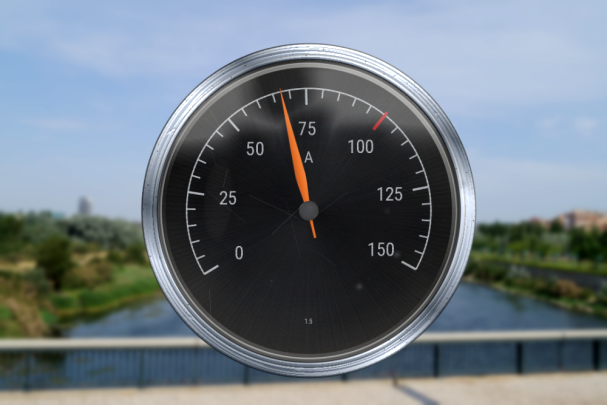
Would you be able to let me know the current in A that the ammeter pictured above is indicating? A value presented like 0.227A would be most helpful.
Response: 67.5A
